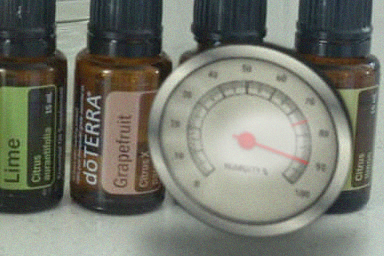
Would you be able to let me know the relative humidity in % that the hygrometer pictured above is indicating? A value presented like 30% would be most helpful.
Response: 90%
